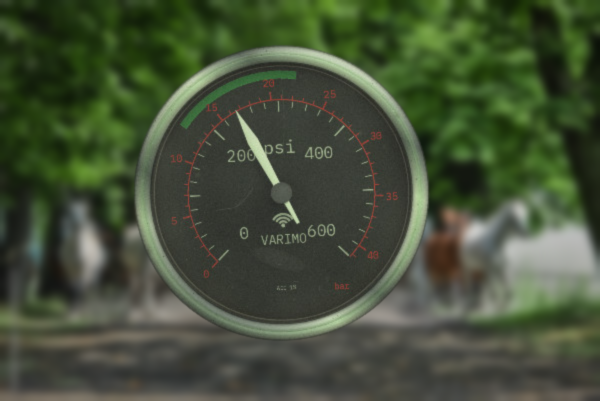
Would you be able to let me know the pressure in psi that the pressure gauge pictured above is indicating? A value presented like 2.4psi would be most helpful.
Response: 240psi
